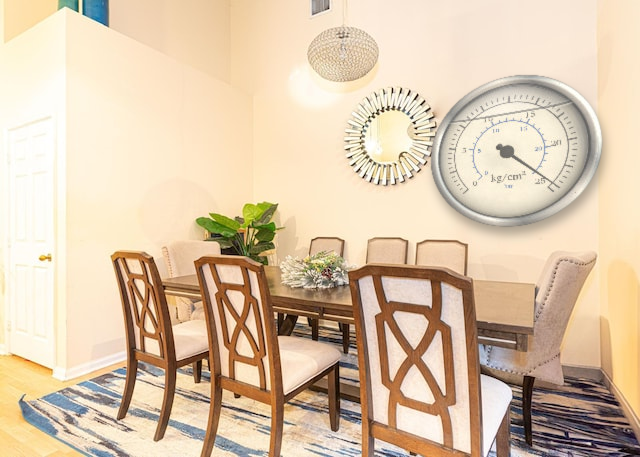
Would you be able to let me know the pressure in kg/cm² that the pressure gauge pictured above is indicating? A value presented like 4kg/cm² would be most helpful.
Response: 24.5kg/cm²
